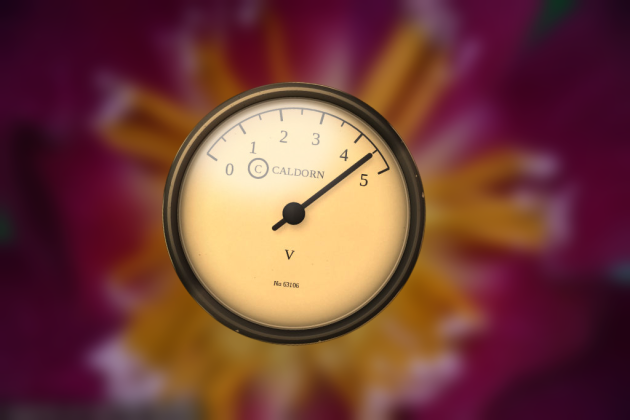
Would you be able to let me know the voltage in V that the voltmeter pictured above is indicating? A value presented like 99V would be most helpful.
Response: 4.5V
